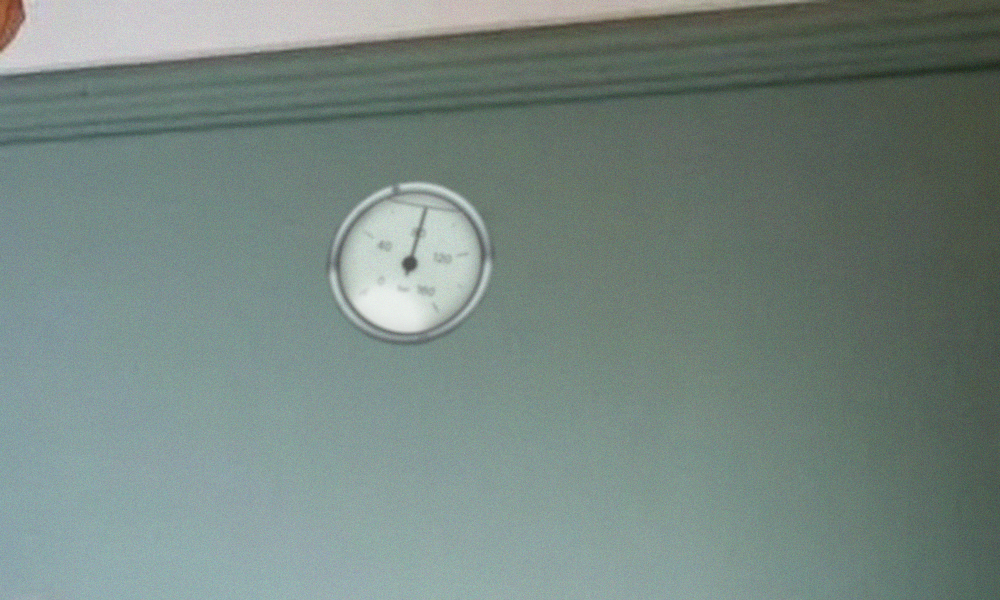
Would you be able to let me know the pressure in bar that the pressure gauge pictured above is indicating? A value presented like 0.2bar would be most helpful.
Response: 80bar
